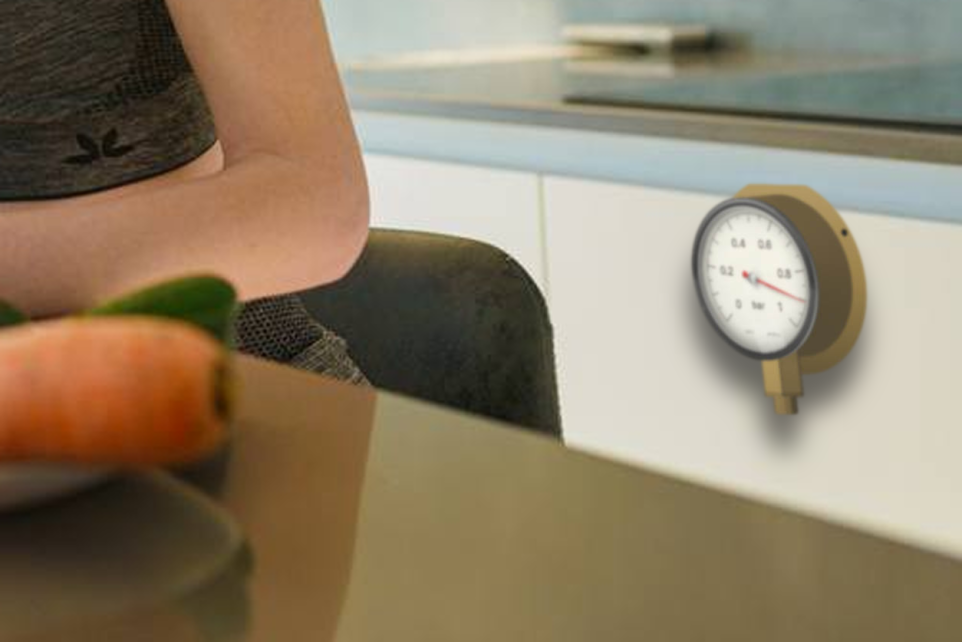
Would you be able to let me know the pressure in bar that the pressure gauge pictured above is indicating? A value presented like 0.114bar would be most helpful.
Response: 0.9bar
